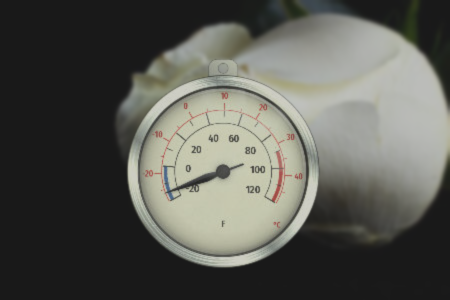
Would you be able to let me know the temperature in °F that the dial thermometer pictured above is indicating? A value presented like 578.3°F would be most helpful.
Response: -15°F
